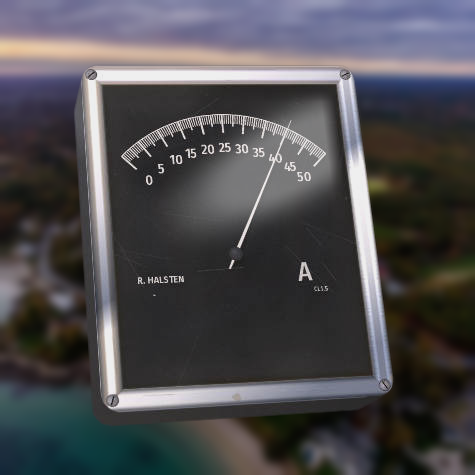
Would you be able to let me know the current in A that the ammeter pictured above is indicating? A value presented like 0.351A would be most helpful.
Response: 40A
